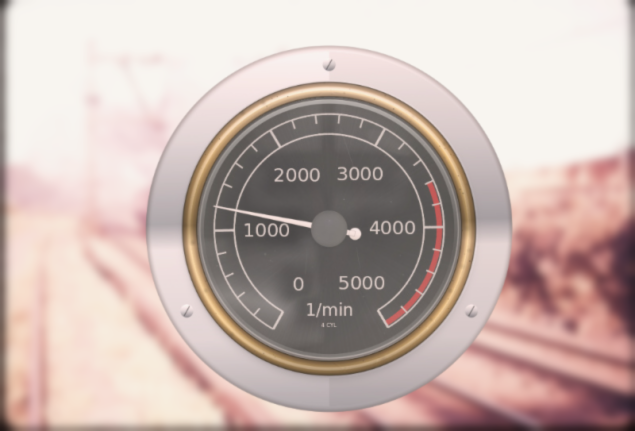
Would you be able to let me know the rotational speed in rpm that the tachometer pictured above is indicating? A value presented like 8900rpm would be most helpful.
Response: 1200rpm
